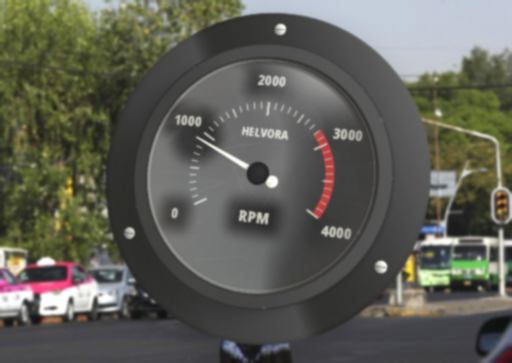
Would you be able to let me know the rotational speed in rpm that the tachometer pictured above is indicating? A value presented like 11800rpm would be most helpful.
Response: 900rpm
